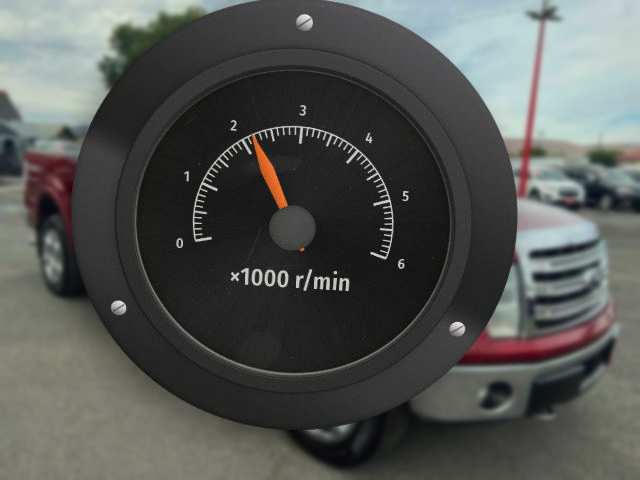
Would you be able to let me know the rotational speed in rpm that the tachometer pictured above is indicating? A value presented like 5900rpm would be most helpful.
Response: 2200rpm
